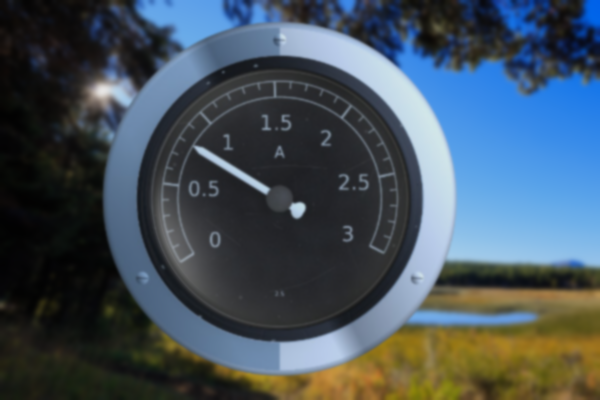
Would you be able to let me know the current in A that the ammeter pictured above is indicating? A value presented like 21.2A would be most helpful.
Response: 0.8A
